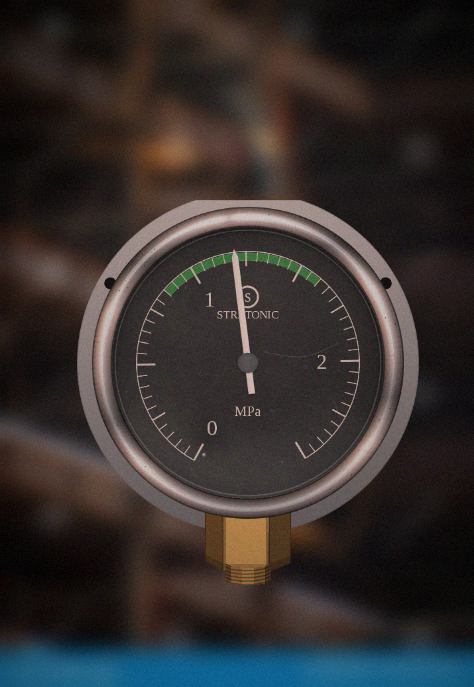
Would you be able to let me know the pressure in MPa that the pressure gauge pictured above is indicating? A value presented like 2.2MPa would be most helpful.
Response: 1.2MPa
